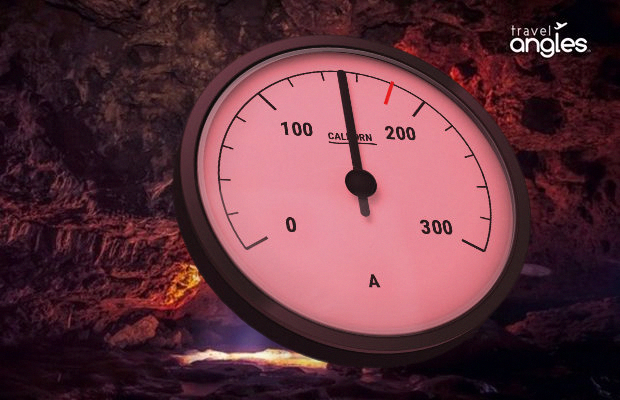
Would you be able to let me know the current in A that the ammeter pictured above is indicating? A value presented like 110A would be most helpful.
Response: 150A
